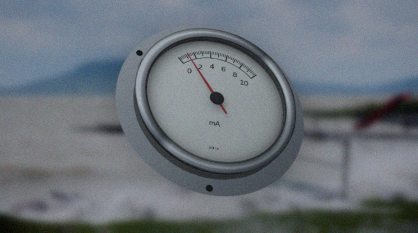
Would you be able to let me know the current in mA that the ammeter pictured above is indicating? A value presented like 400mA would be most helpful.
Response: 1mA
